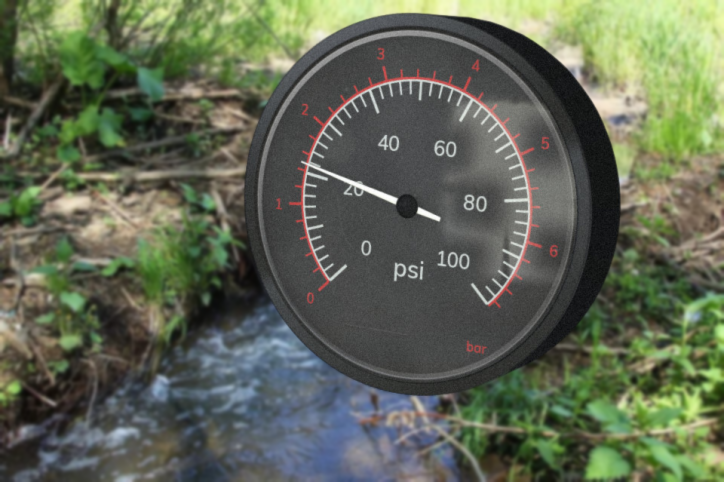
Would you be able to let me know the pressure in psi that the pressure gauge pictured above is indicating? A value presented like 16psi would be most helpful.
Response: 22psi
